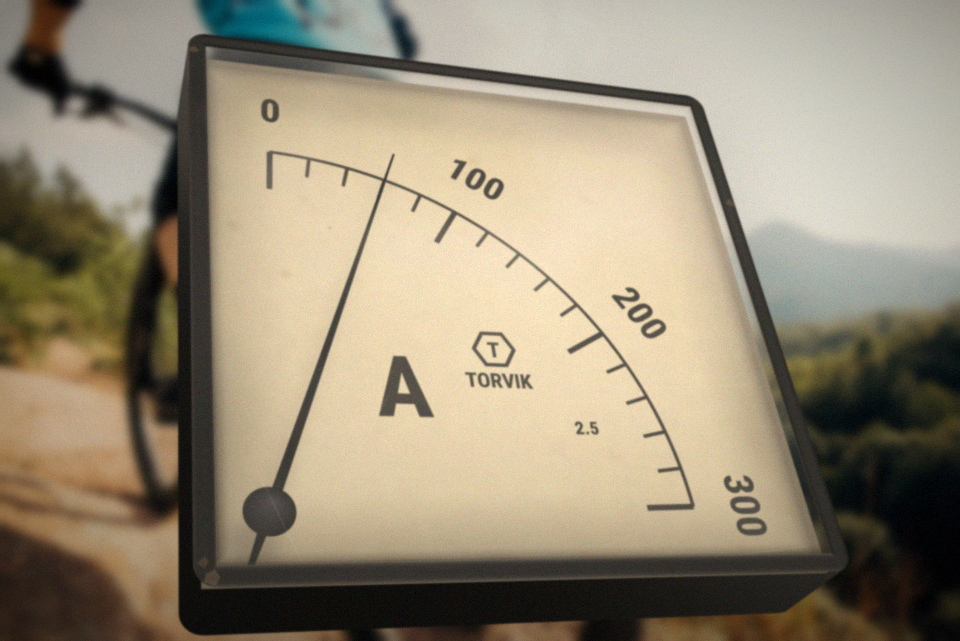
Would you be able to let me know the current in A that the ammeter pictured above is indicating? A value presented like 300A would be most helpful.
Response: 60A
